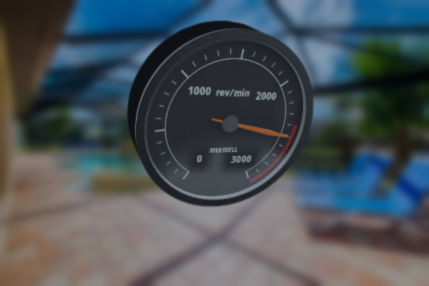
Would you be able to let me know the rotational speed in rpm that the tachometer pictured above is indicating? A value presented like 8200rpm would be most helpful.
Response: 2500rpm
